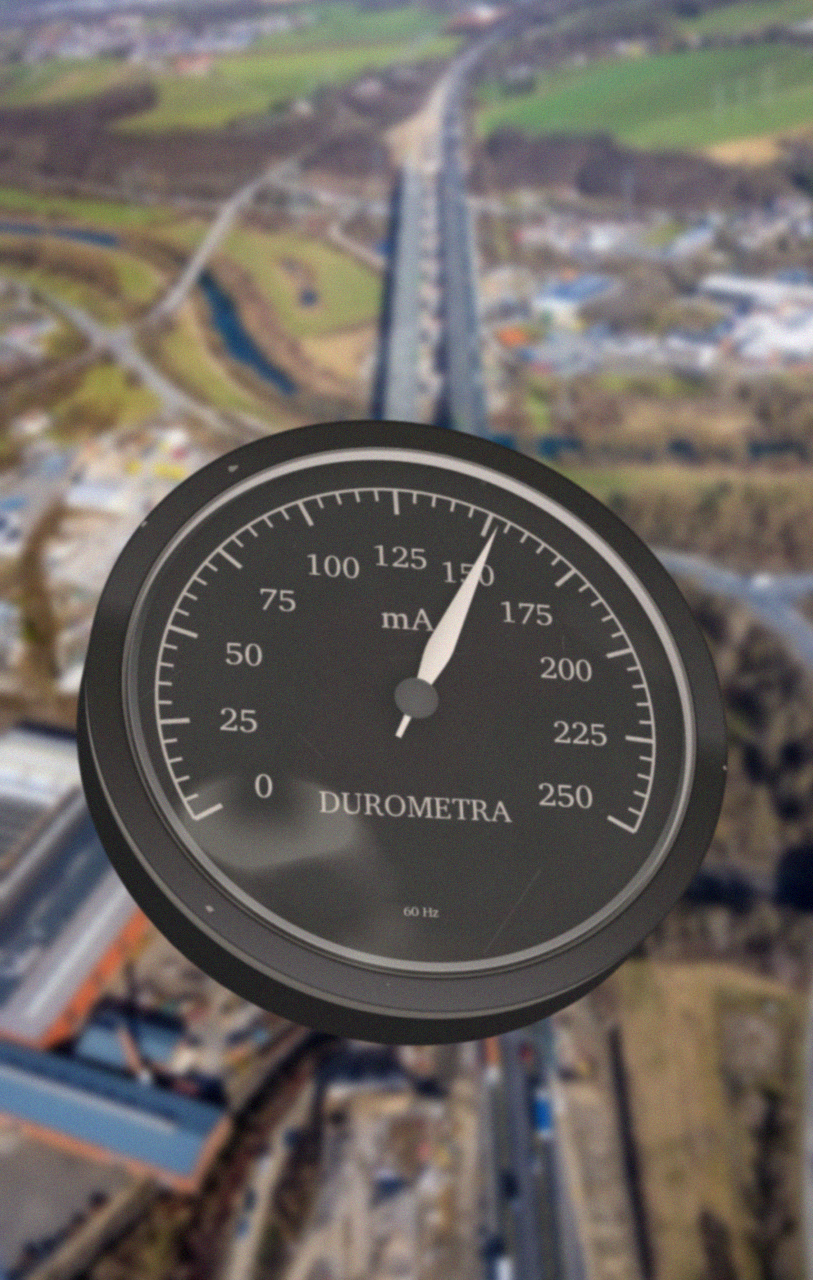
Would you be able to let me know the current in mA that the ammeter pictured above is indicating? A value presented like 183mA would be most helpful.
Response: 152.5mA
